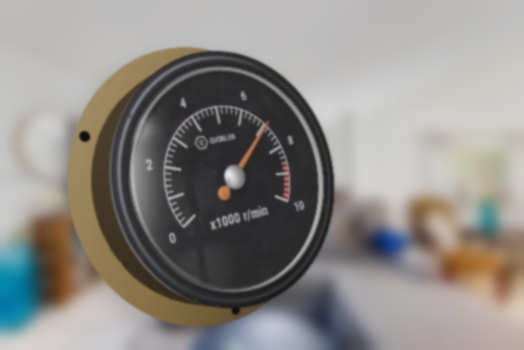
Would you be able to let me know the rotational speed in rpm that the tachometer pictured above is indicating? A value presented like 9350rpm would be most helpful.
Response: 7000rpm
